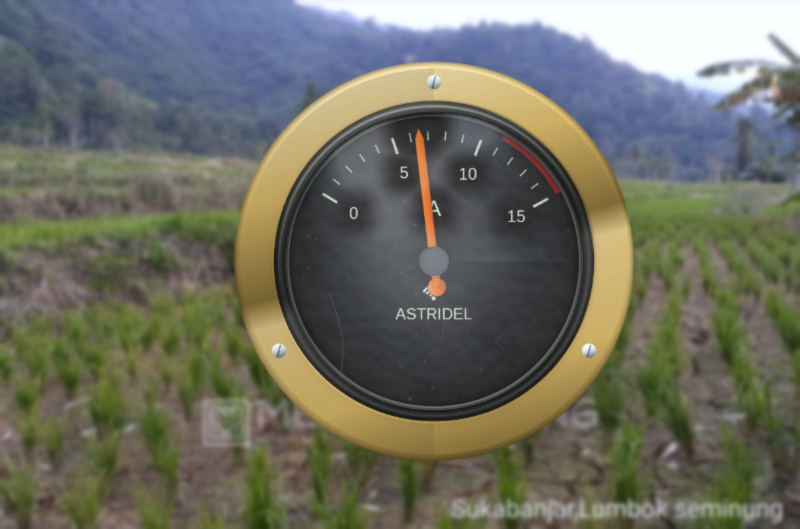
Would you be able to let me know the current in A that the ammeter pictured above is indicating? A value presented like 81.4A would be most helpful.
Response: 6.5A
